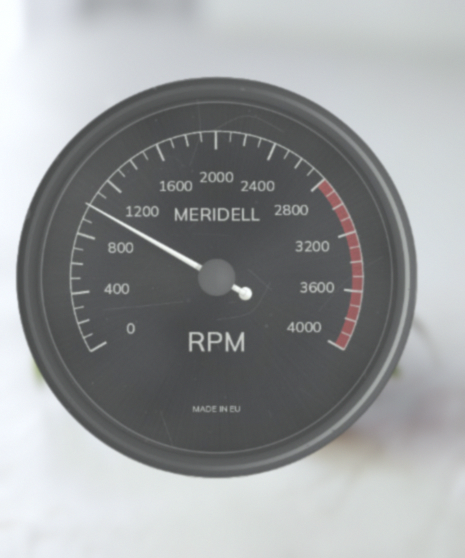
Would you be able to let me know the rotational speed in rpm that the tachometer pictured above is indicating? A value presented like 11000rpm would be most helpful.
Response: 1000rpm
